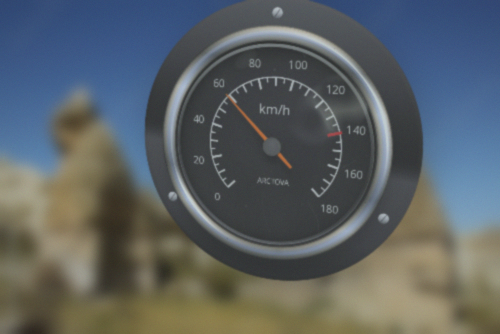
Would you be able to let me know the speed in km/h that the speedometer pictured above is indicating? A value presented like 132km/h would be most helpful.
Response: 60km/h
